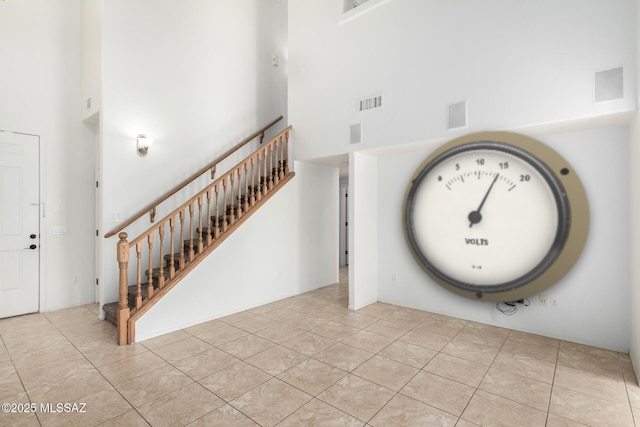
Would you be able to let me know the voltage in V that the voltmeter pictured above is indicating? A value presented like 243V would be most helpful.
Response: 15V
